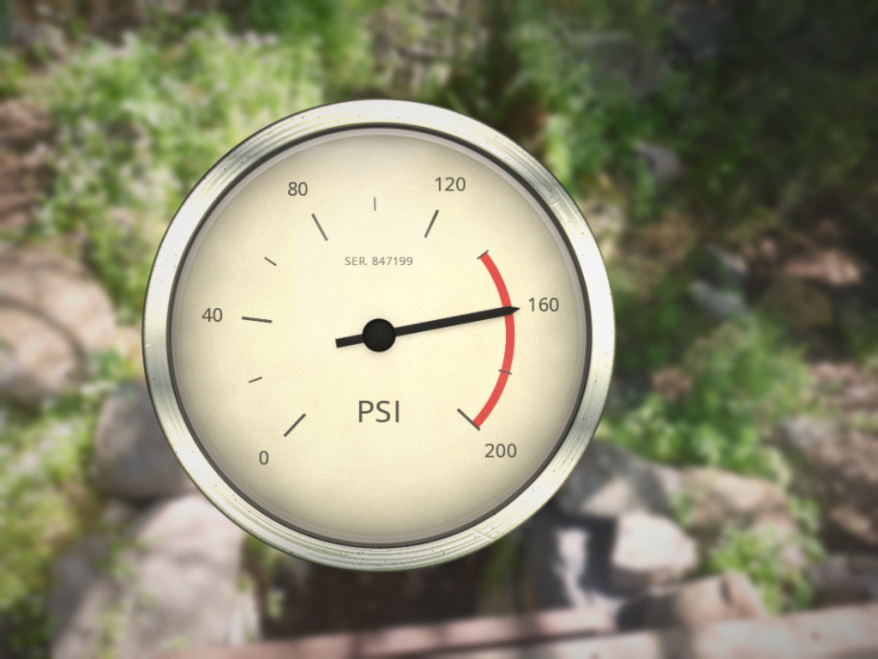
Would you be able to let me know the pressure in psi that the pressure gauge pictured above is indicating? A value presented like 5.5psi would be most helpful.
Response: 160psi
